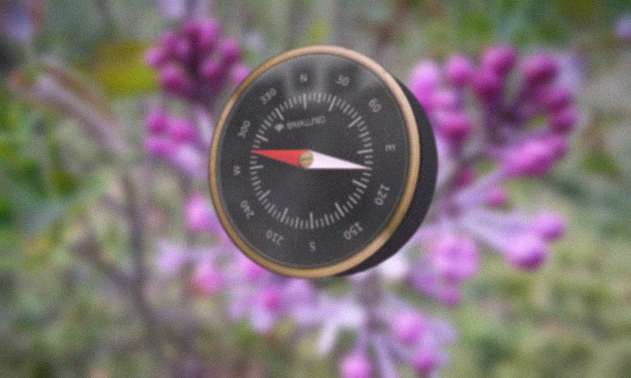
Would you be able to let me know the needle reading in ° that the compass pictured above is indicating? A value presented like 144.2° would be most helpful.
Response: 285°
